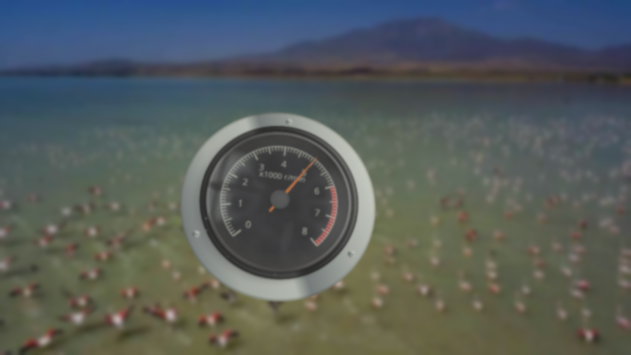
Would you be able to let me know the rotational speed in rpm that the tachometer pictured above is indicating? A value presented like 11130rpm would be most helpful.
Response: 5000rpm
